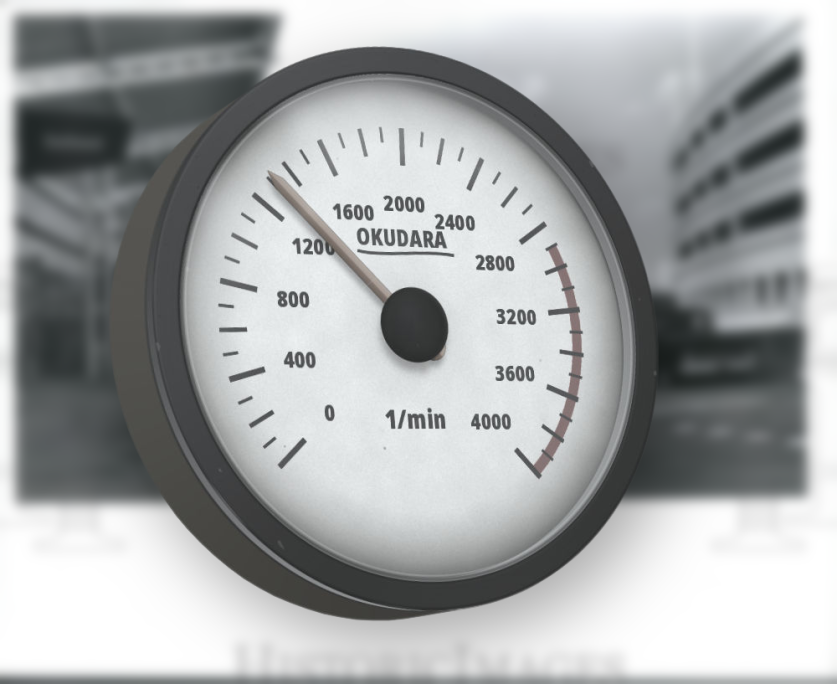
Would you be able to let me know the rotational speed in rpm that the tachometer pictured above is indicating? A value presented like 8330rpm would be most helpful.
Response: 1300rpm
